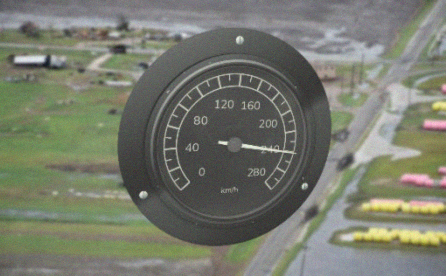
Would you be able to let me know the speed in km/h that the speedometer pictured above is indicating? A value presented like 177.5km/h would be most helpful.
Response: 240km/h
